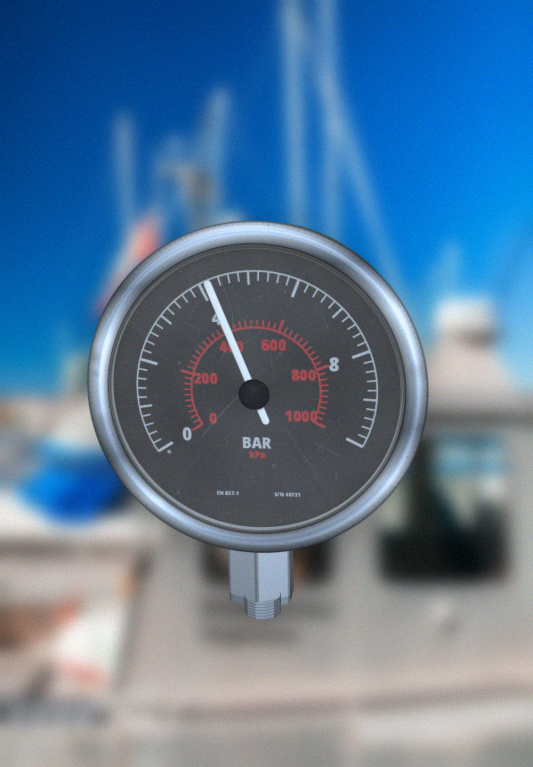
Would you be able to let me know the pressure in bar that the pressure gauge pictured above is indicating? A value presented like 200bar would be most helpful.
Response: 4.2bar
